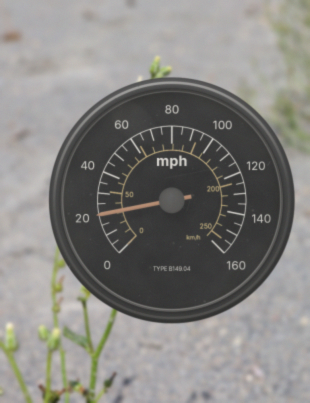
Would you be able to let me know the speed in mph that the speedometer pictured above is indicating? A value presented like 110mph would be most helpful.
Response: 20mph
